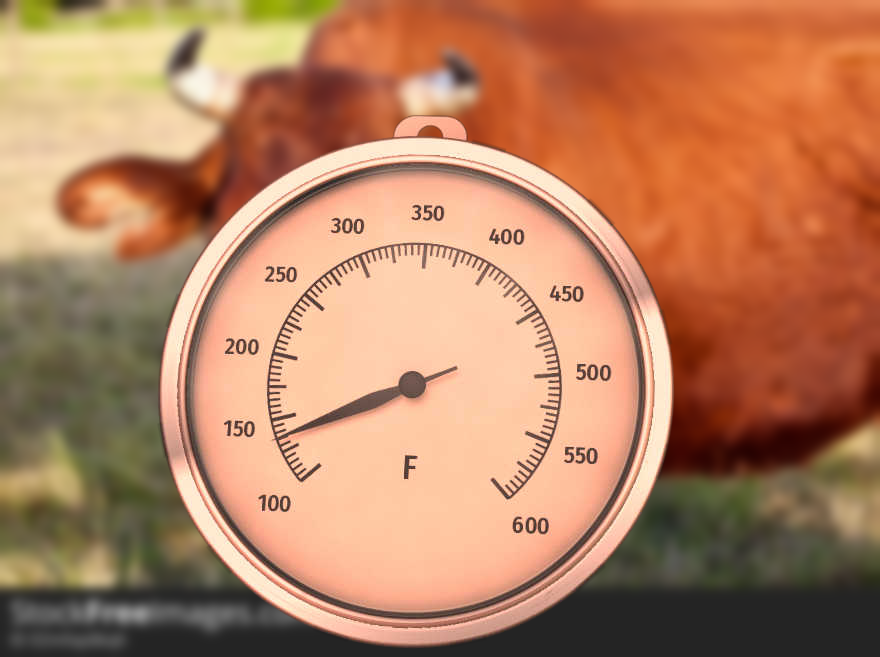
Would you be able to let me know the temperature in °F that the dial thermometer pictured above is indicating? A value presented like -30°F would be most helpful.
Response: 135°F
